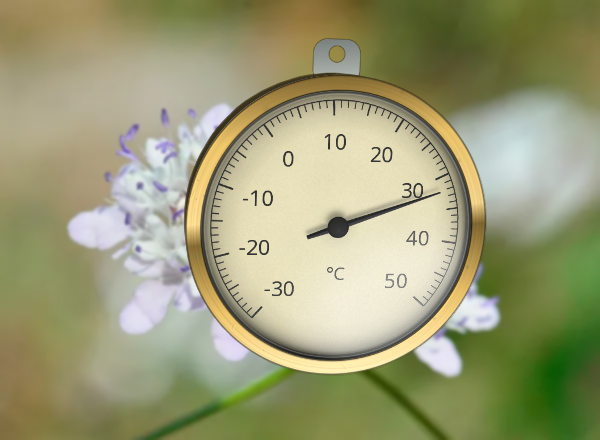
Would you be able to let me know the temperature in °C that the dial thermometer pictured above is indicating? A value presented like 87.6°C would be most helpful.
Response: 32°C
